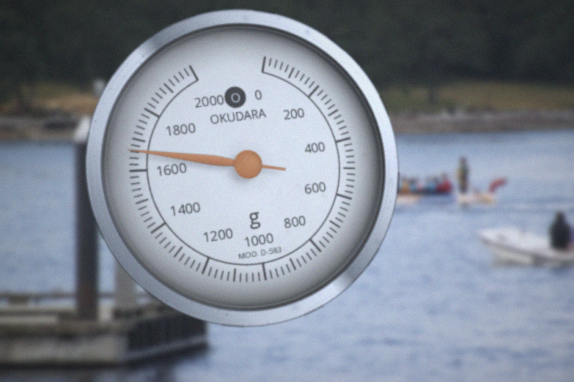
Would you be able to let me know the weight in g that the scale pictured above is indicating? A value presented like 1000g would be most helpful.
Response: 1660g
